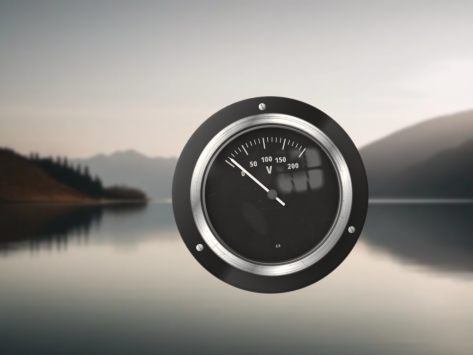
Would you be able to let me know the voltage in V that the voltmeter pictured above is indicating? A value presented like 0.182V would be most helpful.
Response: 10V
